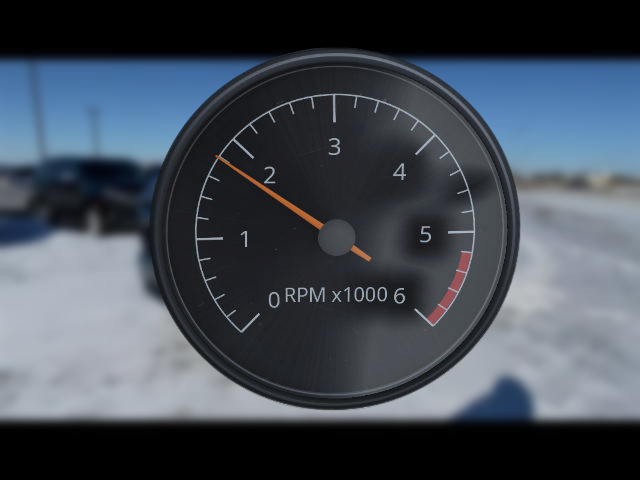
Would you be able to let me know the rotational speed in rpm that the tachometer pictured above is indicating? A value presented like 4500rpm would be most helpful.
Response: 1800rpm
